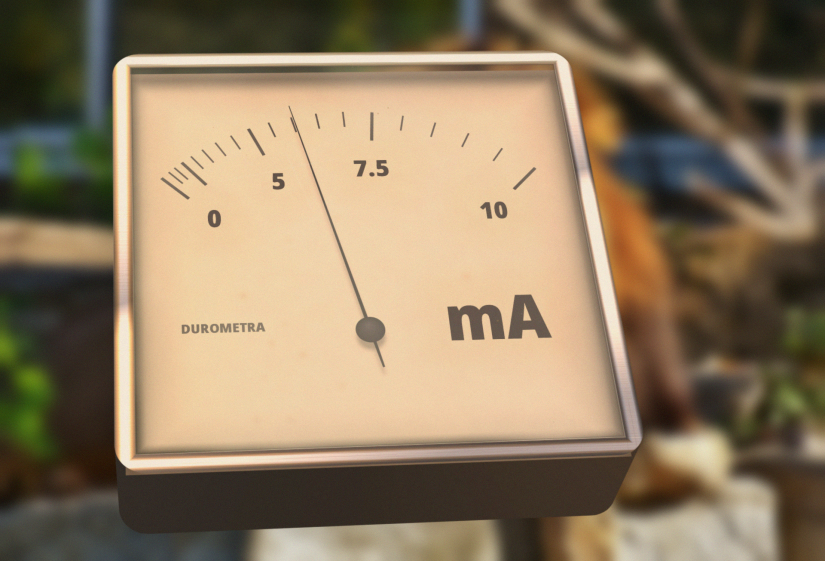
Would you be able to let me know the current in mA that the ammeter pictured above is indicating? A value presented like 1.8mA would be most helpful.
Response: 6mA
